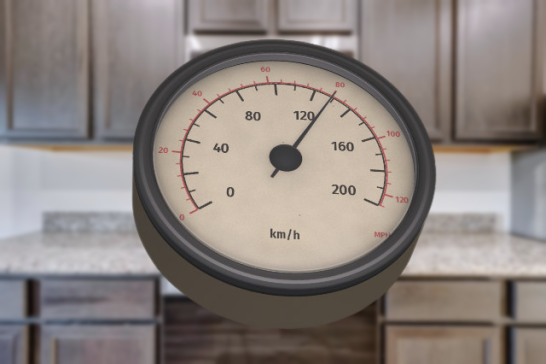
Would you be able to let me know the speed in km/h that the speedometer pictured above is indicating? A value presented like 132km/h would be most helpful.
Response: 130km/h
